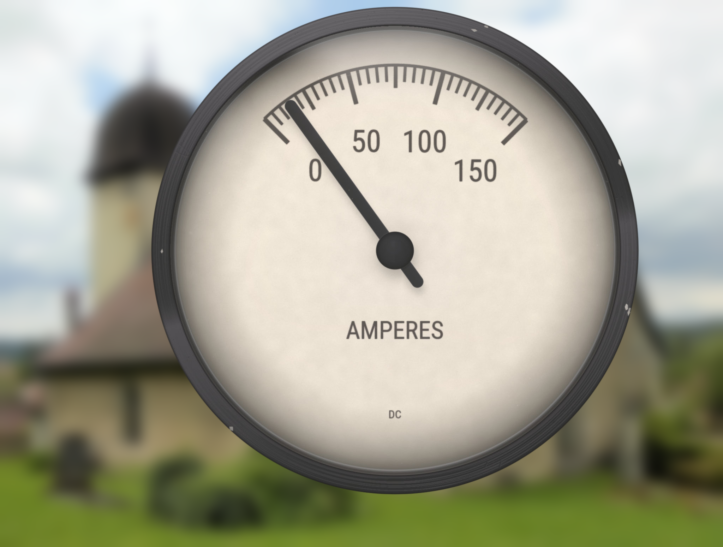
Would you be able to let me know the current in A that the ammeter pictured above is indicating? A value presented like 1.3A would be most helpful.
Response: 15A
